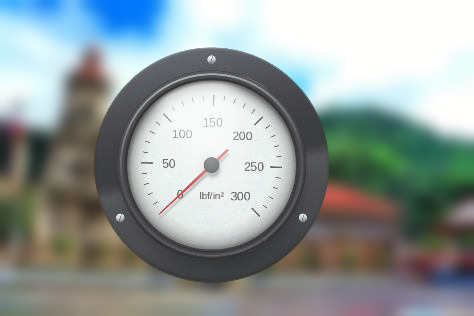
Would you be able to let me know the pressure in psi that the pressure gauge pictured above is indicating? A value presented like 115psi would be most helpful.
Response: 0psi
